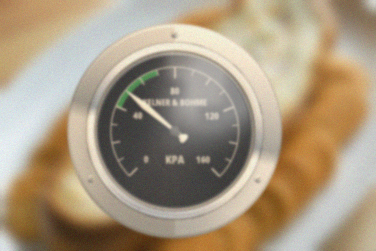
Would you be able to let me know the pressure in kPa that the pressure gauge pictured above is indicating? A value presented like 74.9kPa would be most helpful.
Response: 50kPa
